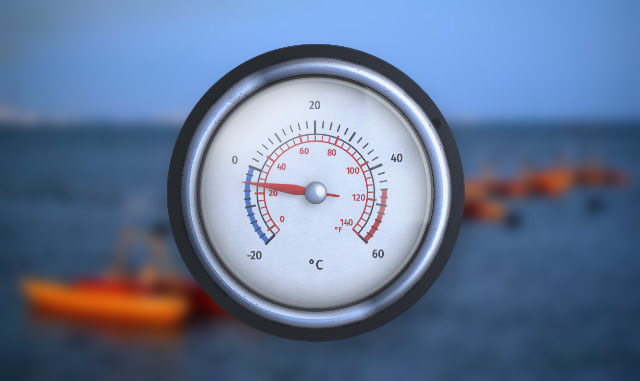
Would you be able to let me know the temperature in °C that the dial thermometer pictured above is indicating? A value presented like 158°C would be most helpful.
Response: -4°C
